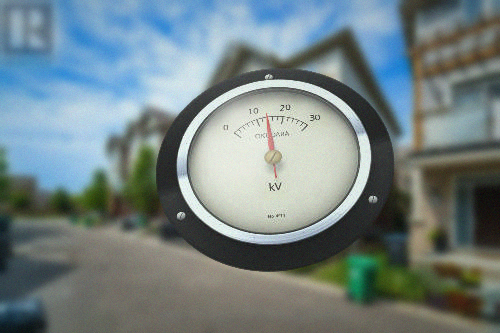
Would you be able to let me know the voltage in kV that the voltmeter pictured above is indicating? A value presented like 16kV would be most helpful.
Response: 14kV
